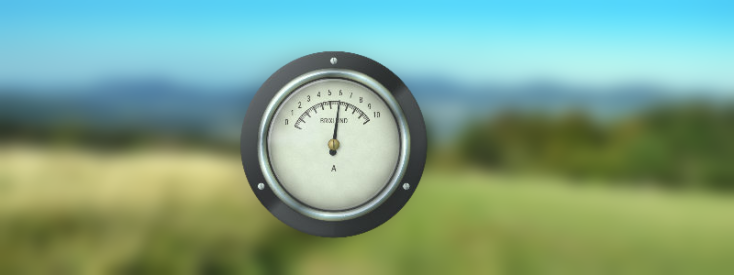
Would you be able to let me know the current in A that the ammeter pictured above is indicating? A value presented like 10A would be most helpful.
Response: 6A
